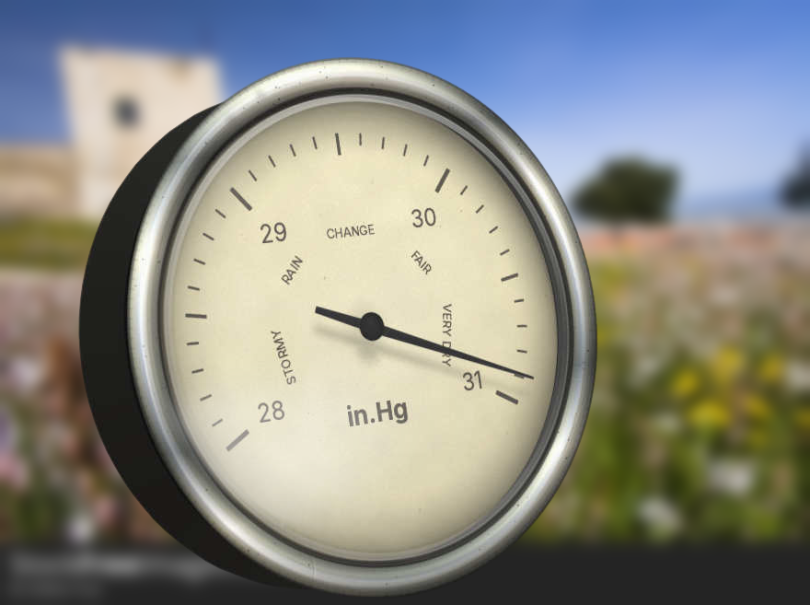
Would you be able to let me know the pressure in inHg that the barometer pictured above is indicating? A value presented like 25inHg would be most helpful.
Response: 30.9inHg
